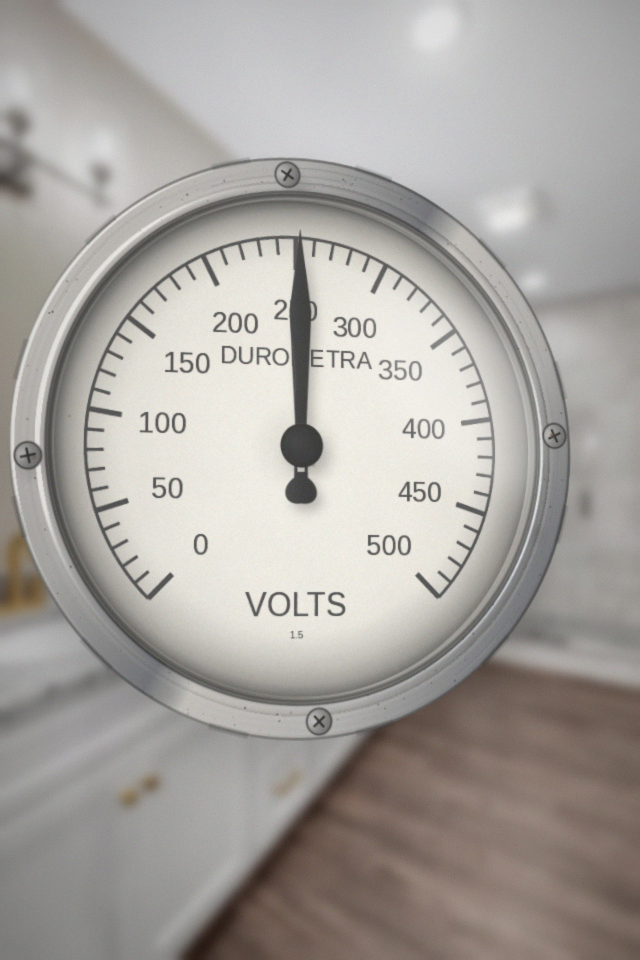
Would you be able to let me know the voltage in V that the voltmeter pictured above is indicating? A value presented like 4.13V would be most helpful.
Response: 250V
